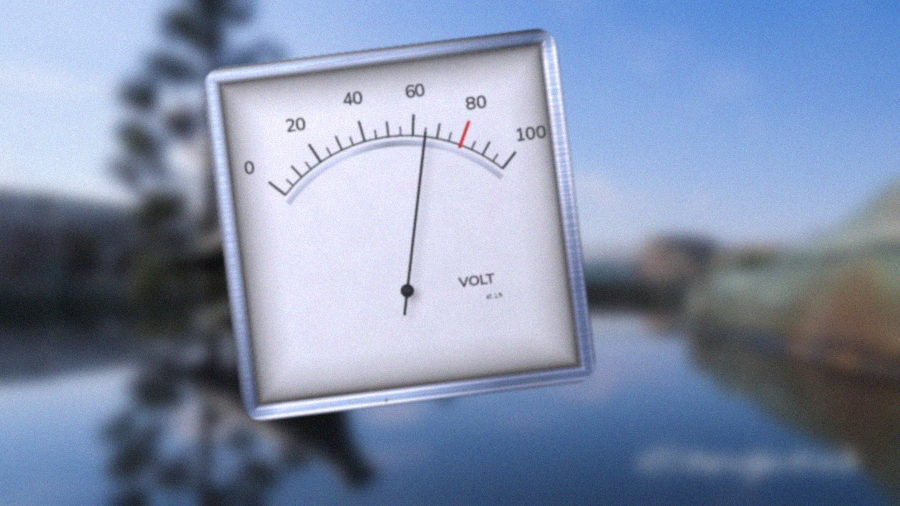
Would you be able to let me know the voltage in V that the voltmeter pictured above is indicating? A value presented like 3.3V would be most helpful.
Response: 65V
